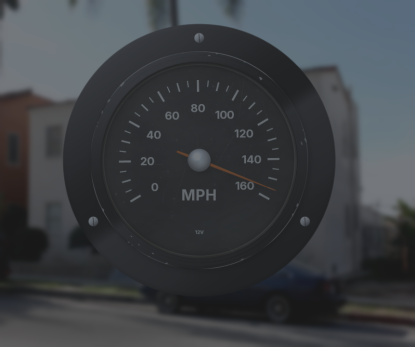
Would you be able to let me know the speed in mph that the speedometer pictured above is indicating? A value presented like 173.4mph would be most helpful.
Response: 155mph
